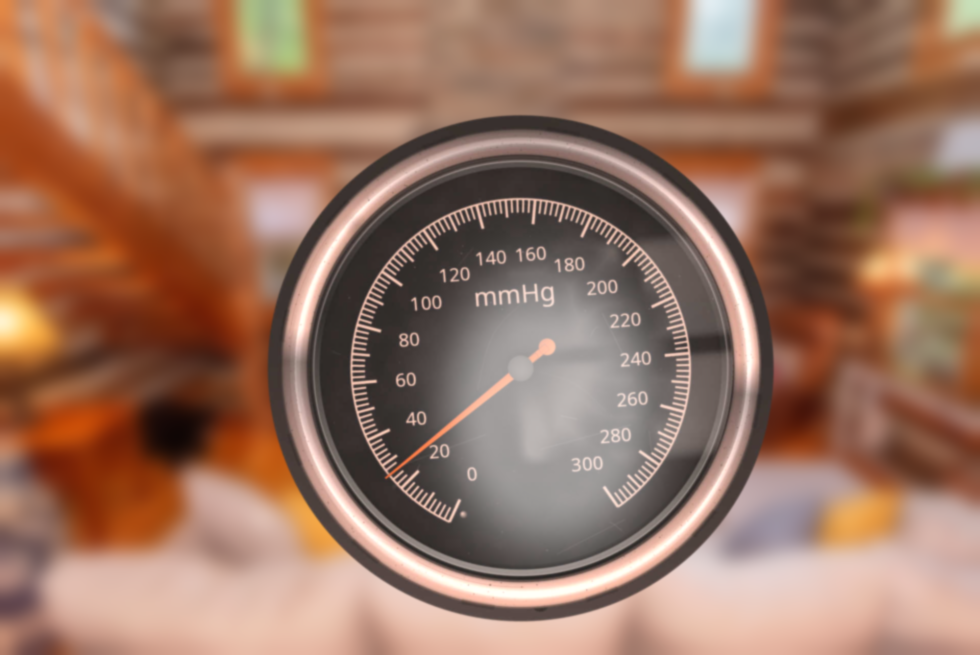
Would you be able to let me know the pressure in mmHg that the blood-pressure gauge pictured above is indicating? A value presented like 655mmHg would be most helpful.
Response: 26mmHg
